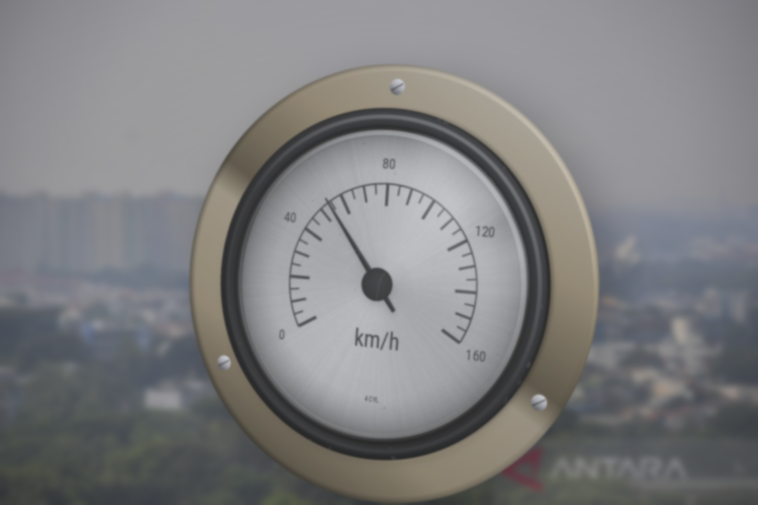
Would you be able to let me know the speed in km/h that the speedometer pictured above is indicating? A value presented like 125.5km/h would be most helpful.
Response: 55km/h
